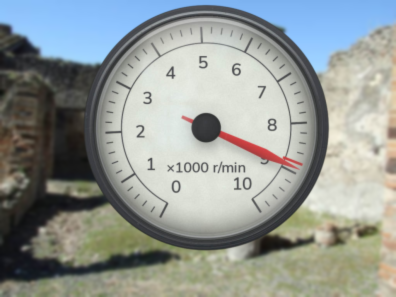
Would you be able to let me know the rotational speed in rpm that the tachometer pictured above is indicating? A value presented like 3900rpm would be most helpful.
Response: 8900rpm
